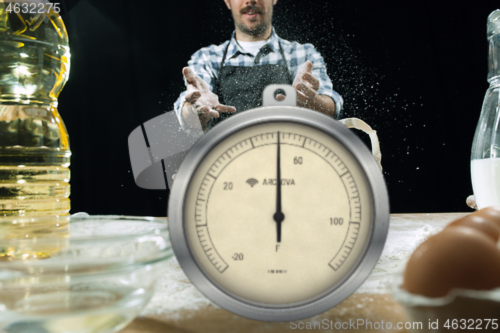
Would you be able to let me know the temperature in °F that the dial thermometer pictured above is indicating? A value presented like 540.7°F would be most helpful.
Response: 50°F
